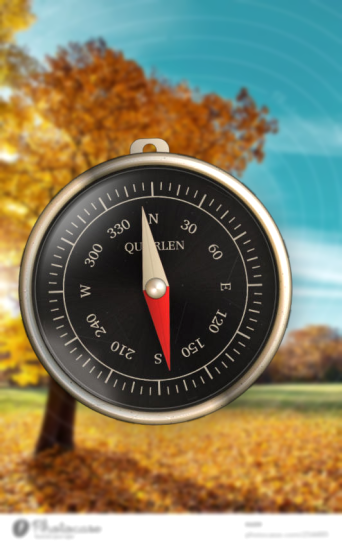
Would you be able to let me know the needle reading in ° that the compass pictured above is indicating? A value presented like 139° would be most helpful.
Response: 172.5°
